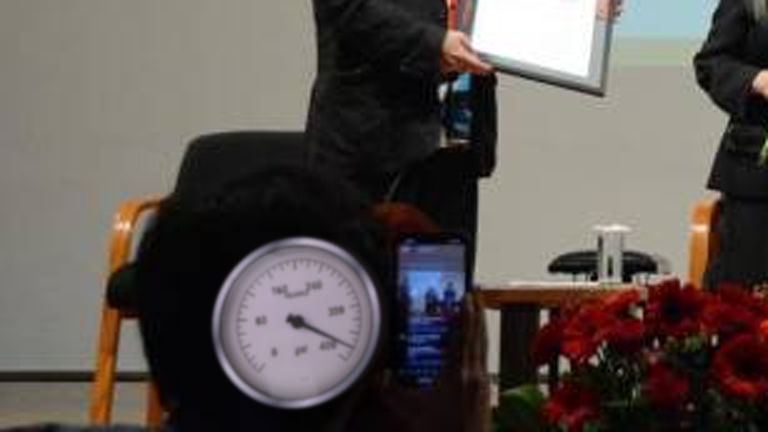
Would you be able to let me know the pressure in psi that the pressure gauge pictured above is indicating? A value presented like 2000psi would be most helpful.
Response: 380psi
